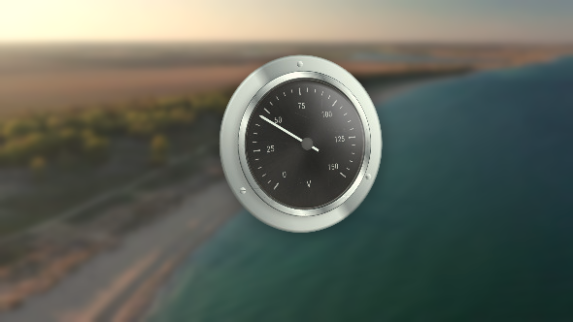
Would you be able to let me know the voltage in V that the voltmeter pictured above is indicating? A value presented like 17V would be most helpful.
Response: 45V
